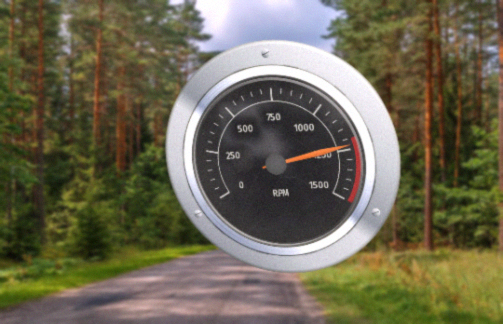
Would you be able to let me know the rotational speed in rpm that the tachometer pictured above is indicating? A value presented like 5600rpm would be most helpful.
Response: 1225rpm
